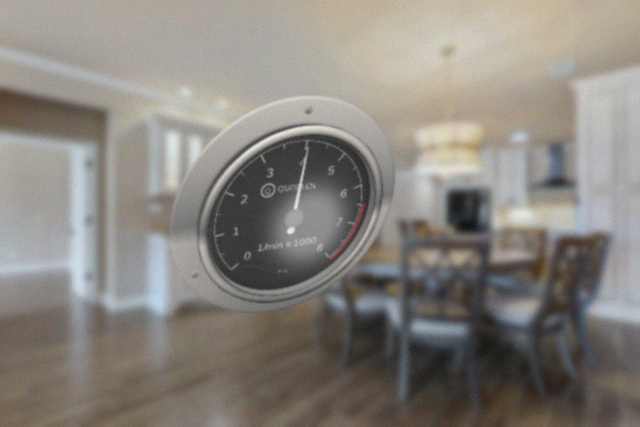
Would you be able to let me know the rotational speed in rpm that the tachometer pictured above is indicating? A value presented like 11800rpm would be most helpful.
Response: 4000rpm
